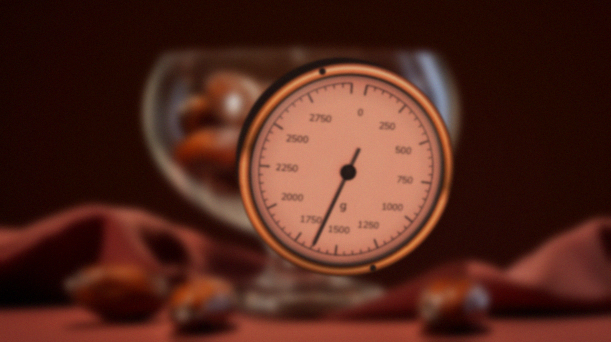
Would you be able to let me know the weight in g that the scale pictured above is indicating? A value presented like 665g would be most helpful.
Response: 1650g
